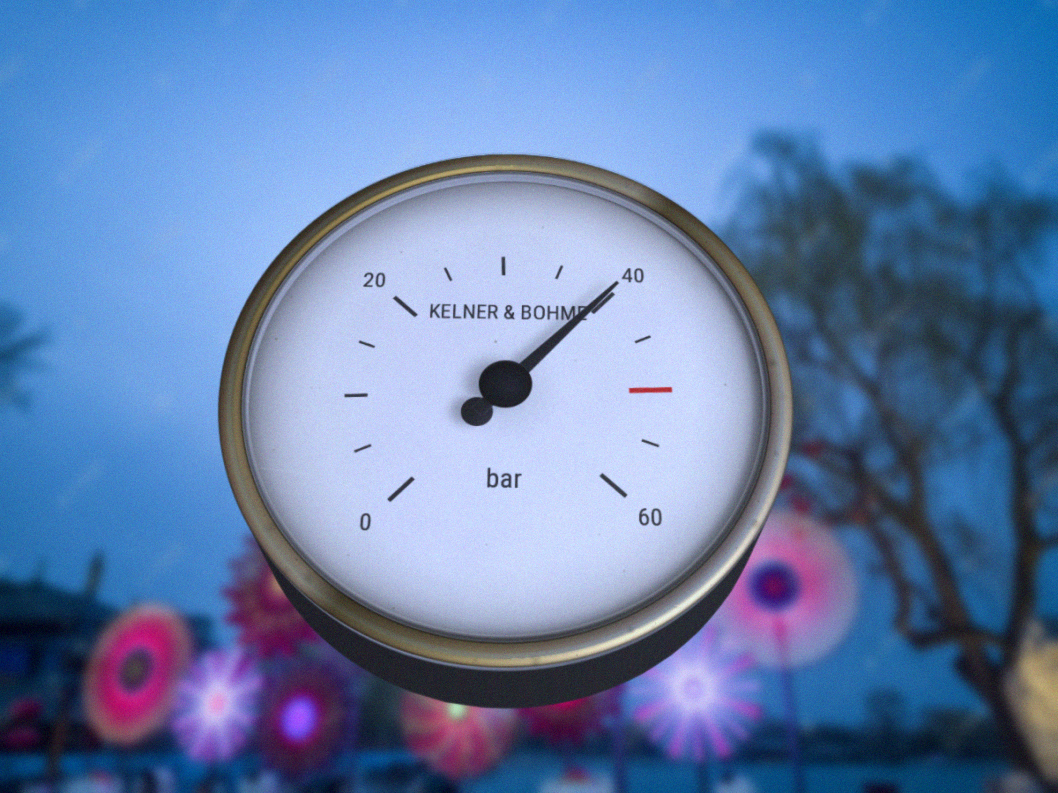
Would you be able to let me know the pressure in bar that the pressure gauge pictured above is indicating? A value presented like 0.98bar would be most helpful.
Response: 40bar
